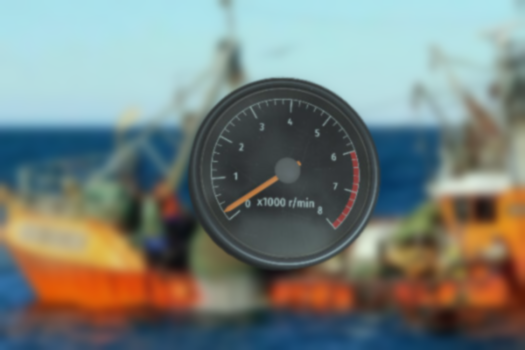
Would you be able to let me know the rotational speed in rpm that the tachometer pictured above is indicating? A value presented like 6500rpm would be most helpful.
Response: 200rpm
